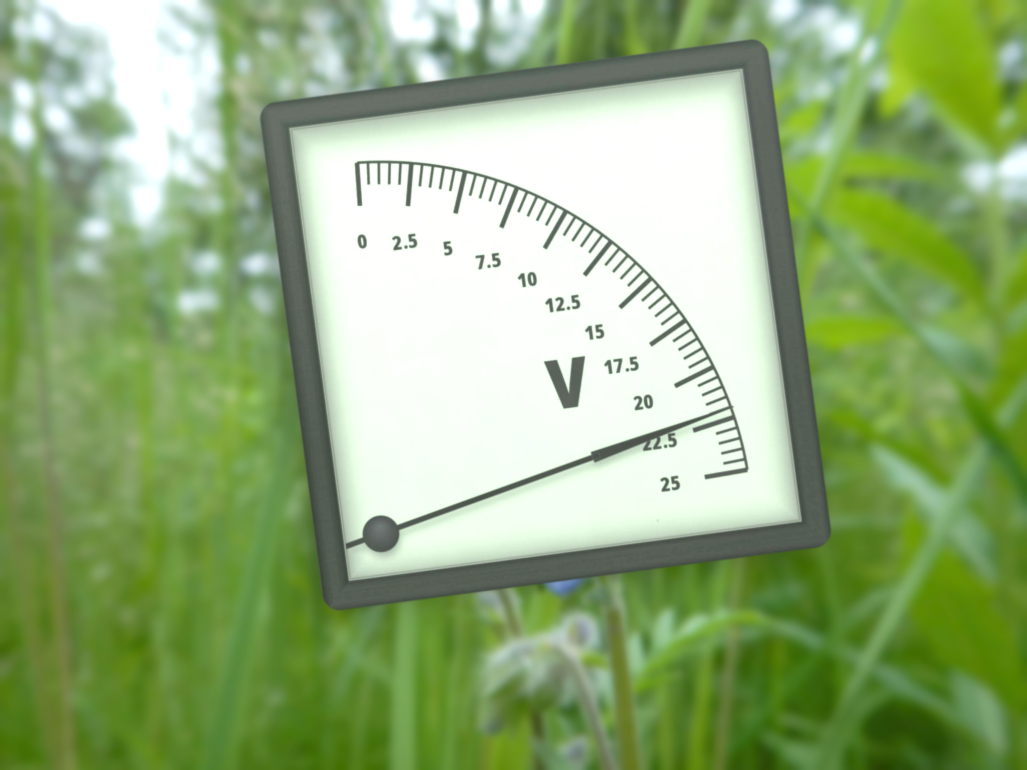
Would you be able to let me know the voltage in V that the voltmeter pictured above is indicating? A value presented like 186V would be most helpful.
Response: 22V
